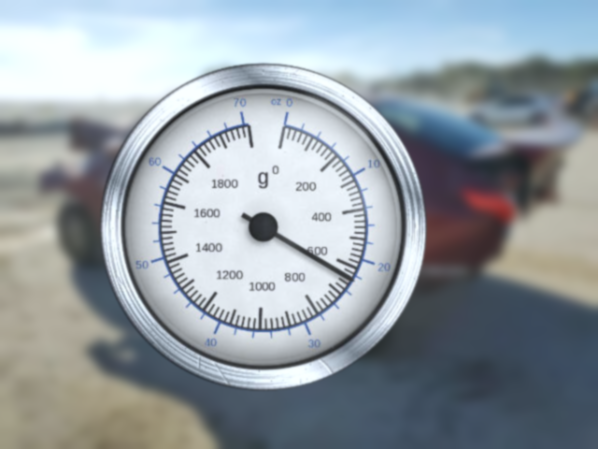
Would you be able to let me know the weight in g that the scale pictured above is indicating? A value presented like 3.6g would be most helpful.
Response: 640g
